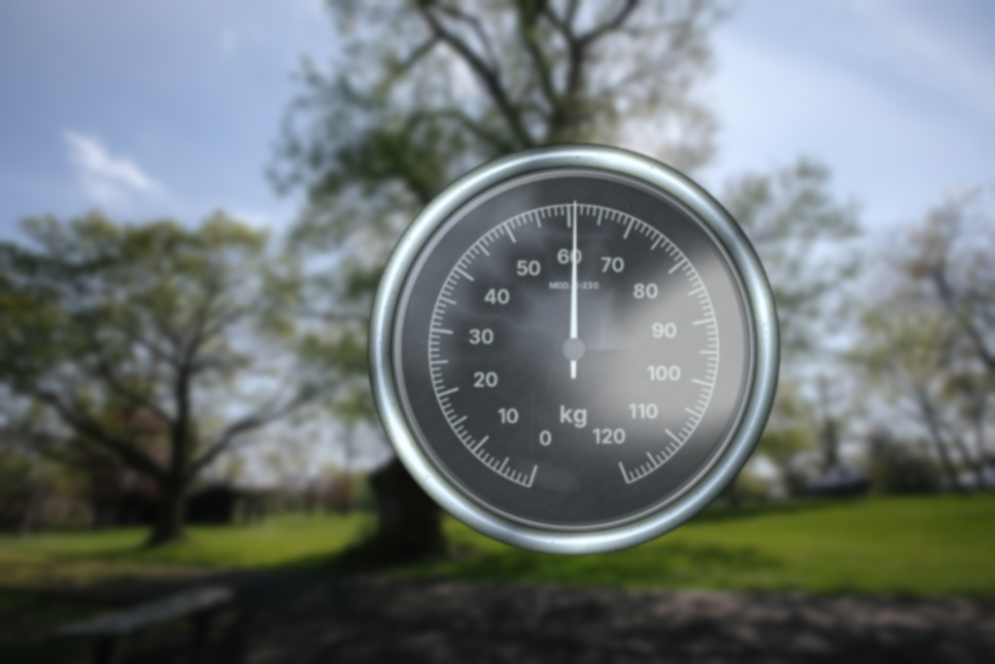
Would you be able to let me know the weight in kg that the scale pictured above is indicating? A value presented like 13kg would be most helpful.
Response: 61kg
